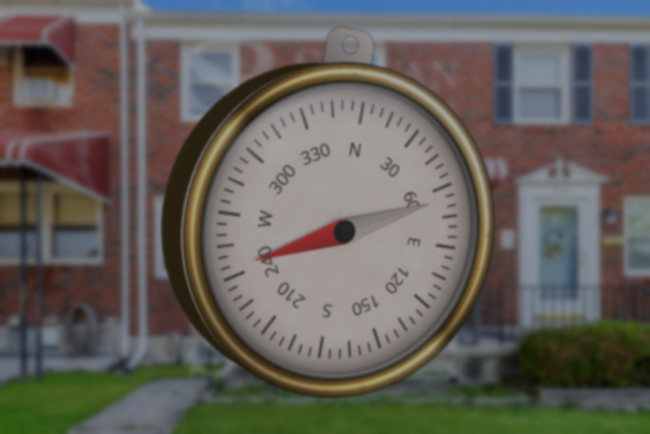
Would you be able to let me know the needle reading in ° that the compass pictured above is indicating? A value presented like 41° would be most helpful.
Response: 245°
